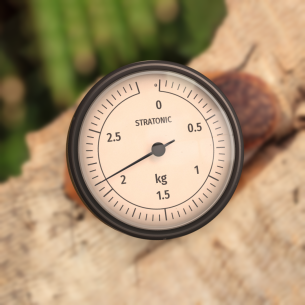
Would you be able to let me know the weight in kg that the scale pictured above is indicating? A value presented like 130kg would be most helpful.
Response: 2.1kg
